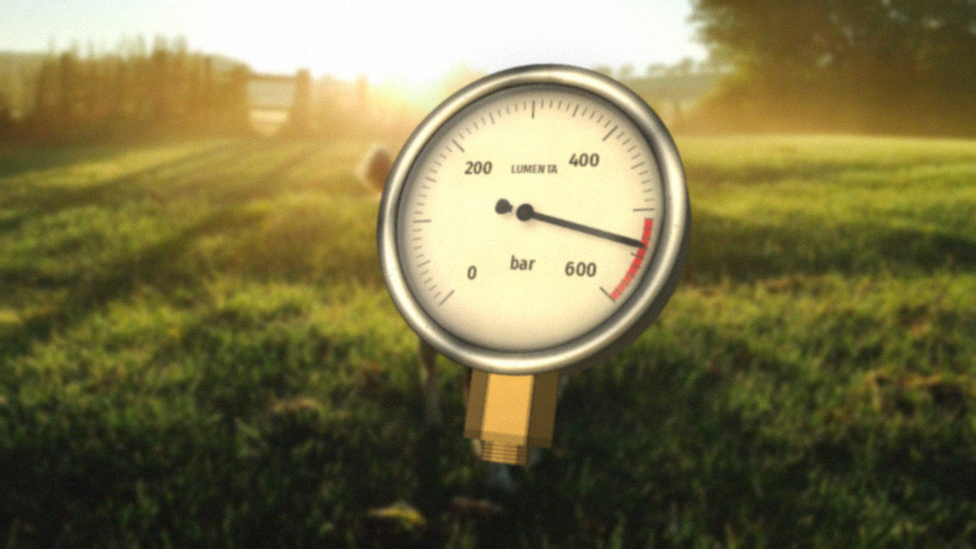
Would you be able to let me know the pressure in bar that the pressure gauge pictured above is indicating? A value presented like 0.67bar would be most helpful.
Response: 540bar
